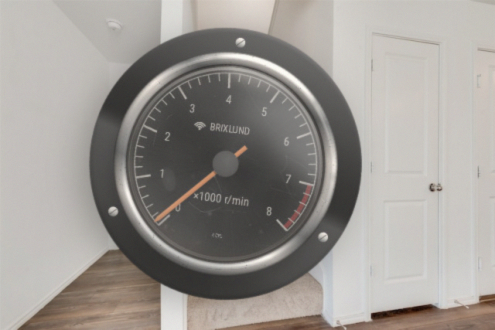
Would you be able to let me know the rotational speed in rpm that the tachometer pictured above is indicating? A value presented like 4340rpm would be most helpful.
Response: 100rpm
